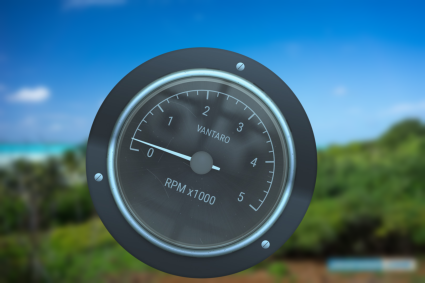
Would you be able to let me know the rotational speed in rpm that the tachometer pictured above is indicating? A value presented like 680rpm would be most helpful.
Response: 200rpm
